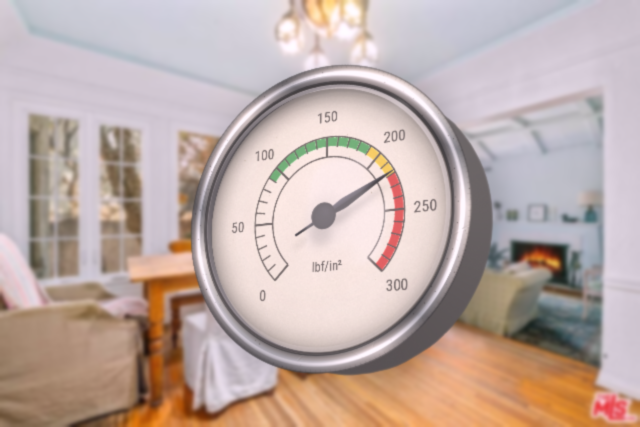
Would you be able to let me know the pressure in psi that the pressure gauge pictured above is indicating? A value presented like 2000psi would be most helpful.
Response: 220psi
